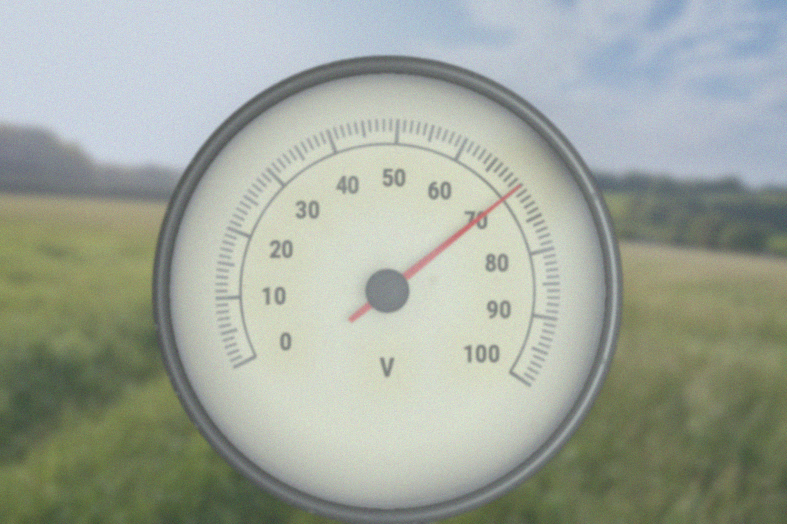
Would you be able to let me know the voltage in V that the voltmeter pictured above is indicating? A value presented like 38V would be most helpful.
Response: 70V
